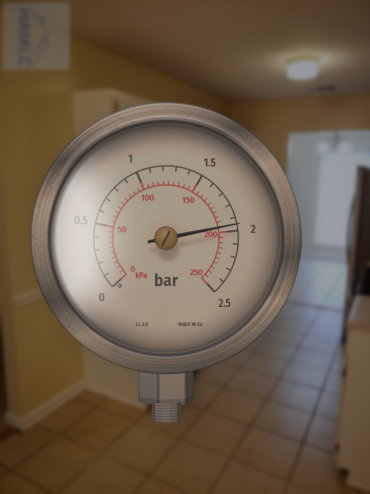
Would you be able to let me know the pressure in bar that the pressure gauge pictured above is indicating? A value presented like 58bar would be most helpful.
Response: 1.95bar
